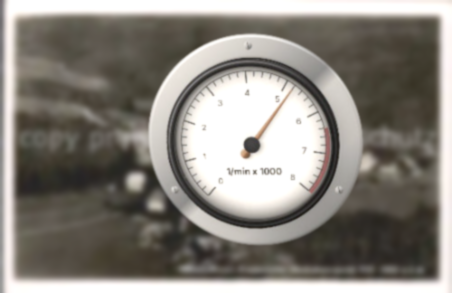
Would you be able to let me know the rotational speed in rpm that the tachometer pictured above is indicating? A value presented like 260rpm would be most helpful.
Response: 5200rpm
